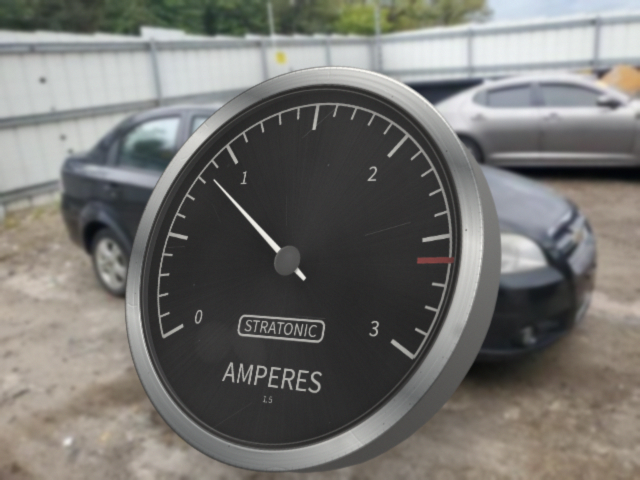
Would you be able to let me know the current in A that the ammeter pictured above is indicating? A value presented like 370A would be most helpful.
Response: 0.85A
